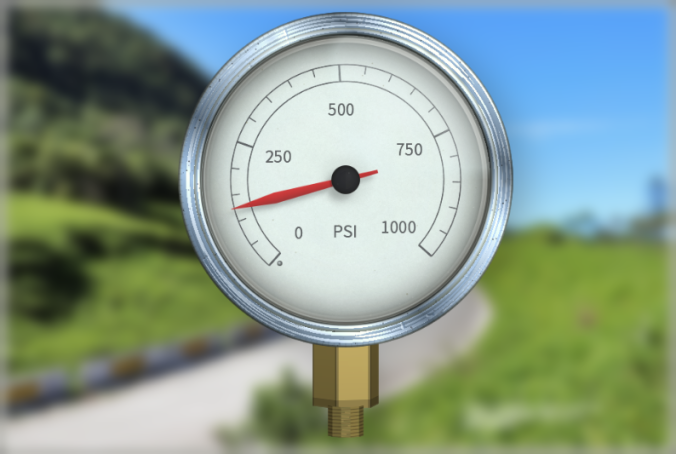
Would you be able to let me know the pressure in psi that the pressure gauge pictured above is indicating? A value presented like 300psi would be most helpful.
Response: 125psi
